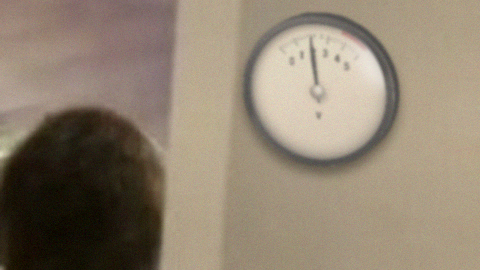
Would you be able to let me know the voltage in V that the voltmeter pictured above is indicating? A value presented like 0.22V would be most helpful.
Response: 2V
